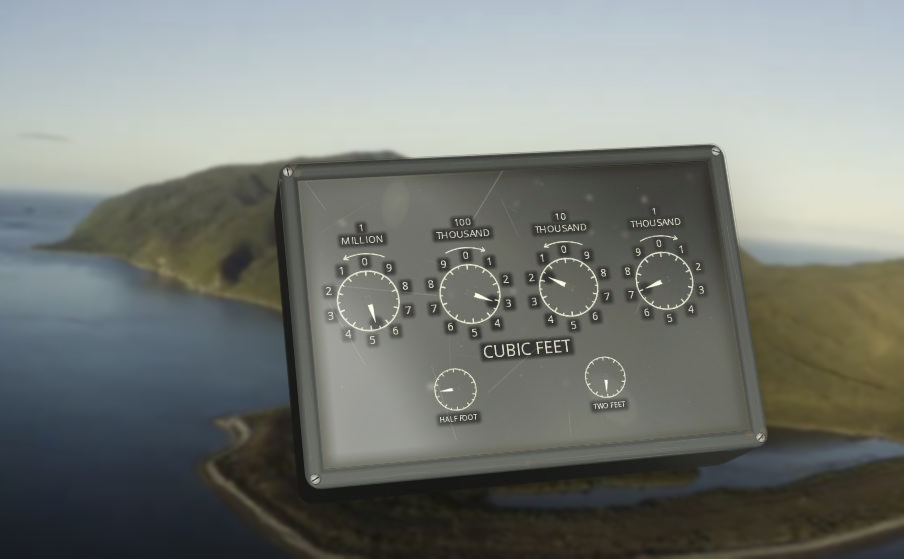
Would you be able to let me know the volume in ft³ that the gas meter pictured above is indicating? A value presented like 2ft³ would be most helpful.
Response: 531700ft³
